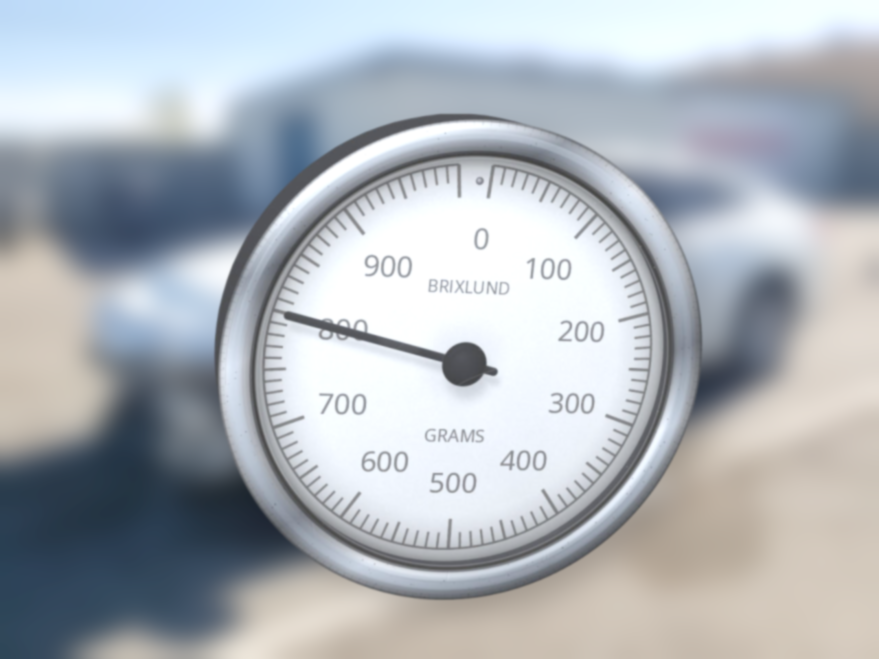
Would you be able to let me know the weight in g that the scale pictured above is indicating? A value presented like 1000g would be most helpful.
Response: 800g
